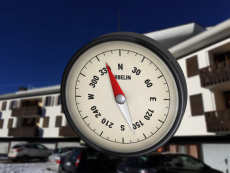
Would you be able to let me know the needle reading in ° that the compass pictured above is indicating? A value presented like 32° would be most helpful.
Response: 340°
